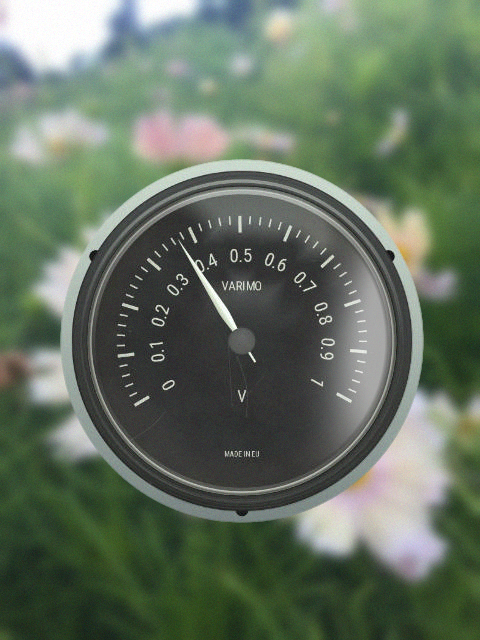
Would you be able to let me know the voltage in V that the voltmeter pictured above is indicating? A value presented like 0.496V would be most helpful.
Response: 0.37V
